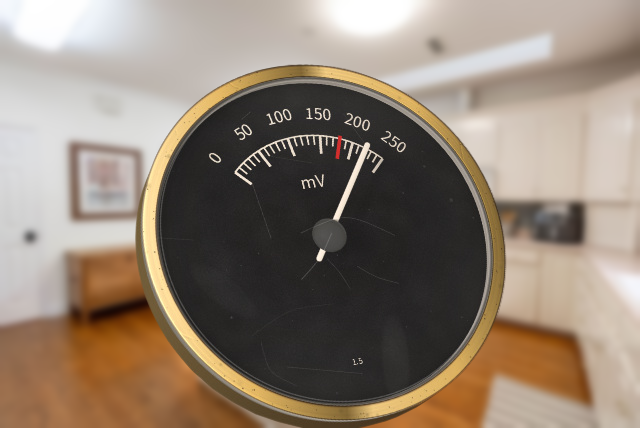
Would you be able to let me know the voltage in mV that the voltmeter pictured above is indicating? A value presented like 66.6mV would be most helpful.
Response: 220mV
